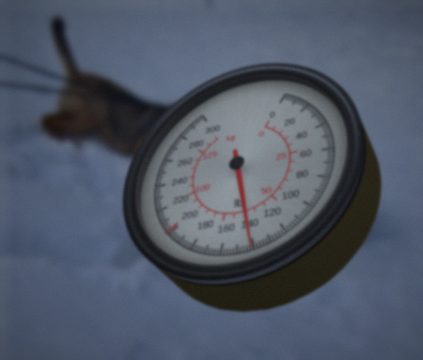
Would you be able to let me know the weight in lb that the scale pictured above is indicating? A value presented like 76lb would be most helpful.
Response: 140lb
